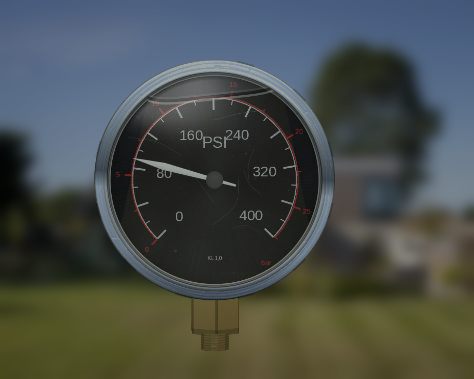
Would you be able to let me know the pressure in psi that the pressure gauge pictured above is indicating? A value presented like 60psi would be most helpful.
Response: 90psi
